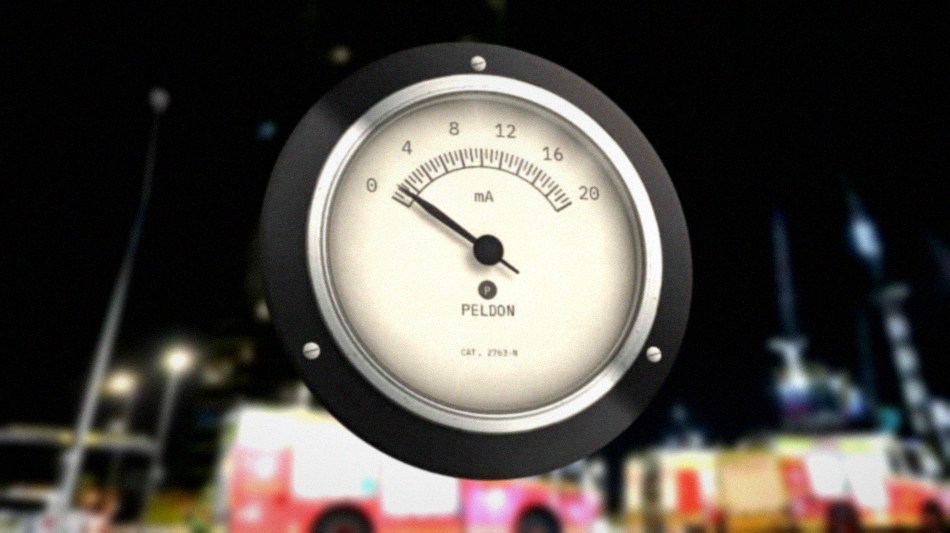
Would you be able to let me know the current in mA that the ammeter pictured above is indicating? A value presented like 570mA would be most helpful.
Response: 1mA
